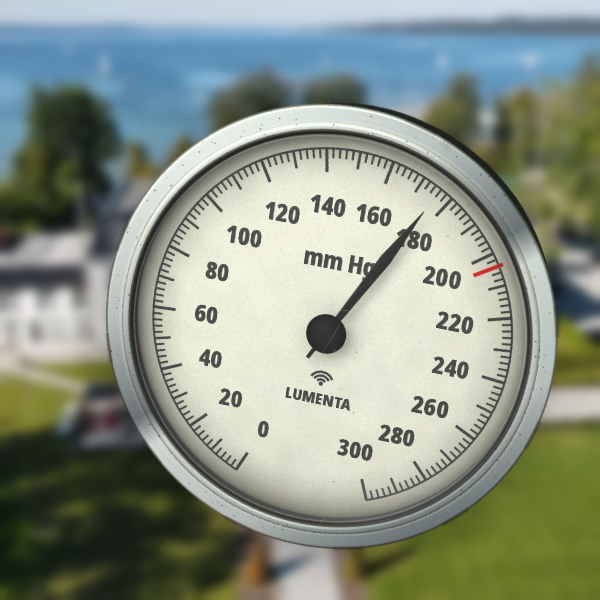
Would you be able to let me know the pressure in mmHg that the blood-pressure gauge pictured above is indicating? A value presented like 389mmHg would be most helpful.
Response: 176mmHg
